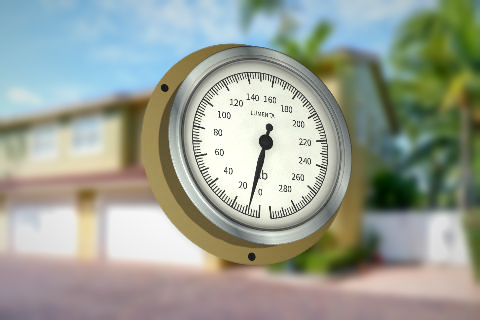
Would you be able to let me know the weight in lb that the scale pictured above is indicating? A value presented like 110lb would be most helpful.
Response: 10lb
